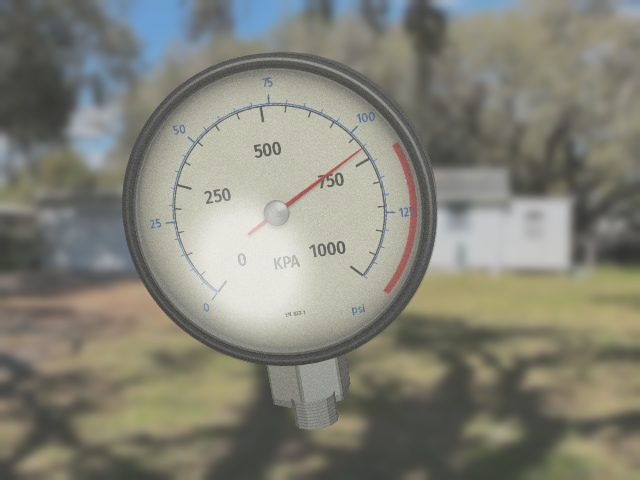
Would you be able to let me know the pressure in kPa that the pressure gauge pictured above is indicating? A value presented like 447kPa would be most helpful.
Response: 725kPa
